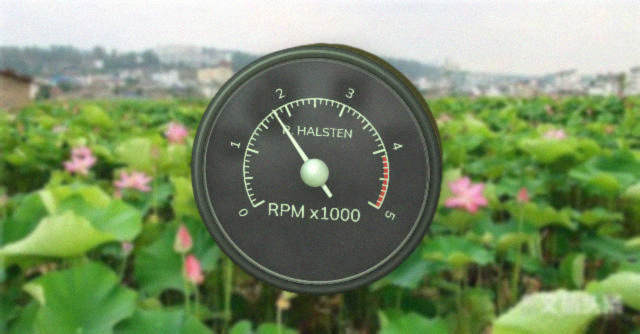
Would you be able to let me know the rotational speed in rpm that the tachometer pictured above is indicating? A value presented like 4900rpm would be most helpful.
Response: 1800rpm
